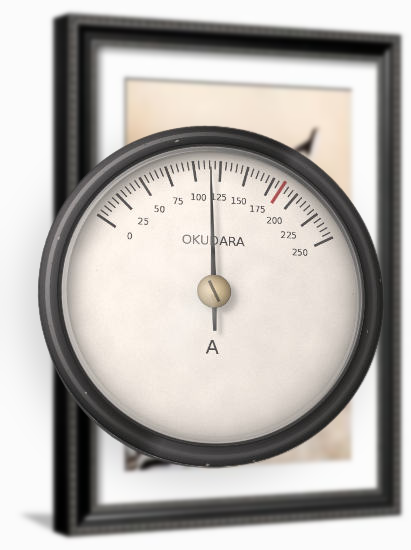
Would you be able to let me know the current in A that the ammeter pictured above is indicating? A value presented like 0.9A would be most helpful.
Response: 115A
